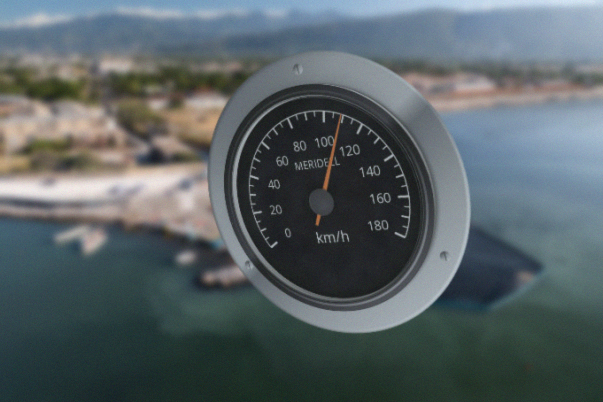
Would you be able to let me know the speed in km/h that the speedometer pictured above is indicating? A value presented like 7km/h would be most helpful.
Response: 110km/h
